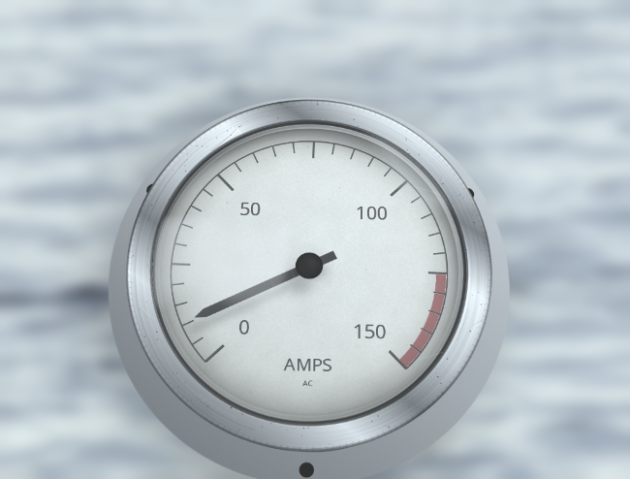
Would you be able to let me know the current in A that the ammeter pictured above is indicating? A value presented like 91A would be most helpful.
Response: 10A
